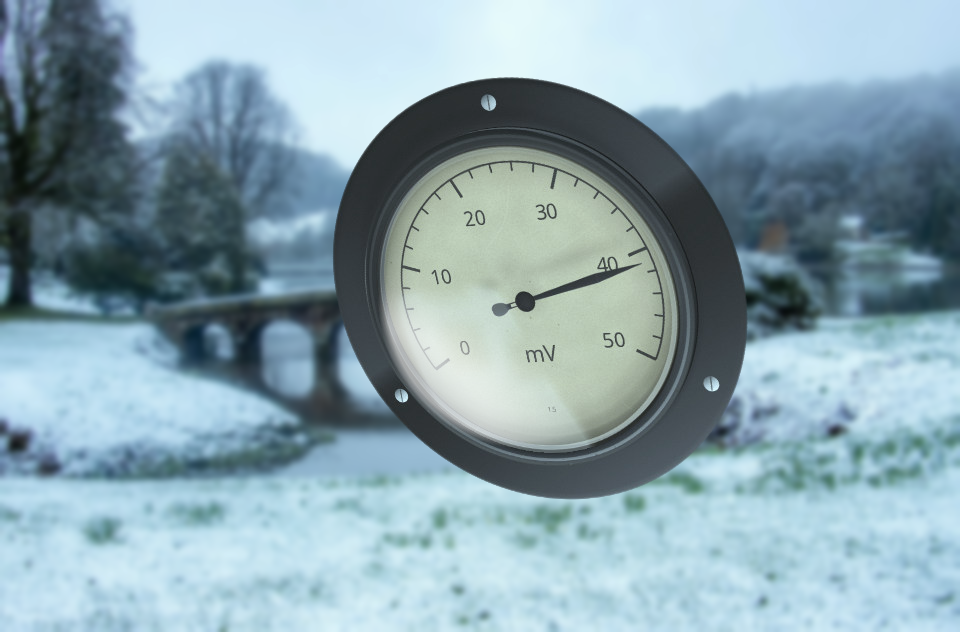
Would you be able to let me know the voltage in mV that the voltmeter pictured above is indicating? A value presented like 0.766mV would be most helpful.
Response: 41mV
